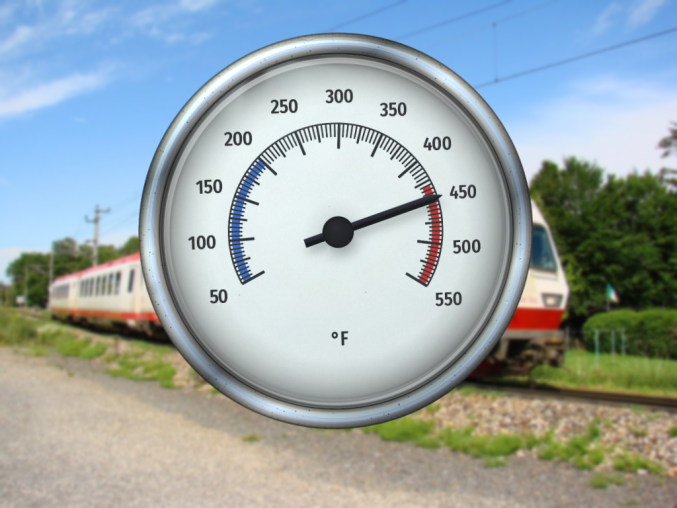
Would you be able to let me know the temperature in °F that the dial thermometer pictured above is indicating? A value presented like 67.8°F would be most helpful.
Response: 445°F
